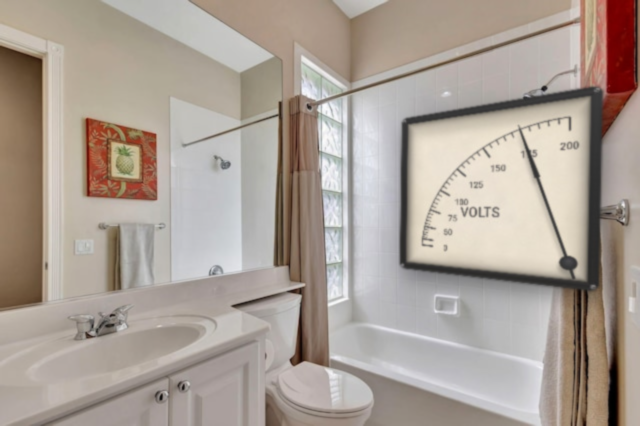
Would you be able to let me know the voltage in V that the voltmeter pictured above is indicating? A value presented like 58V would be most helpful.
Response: 175V
